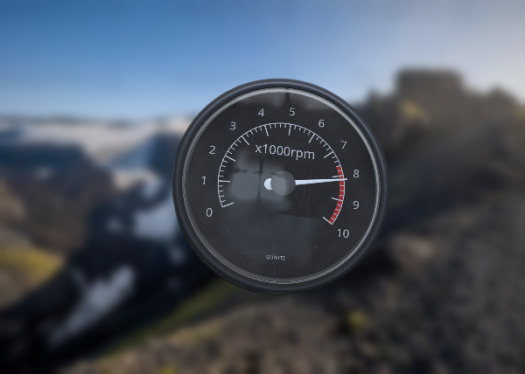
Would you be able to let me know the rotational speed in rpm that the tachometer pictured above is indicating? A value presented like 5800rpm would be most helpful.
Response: 8200rpm
